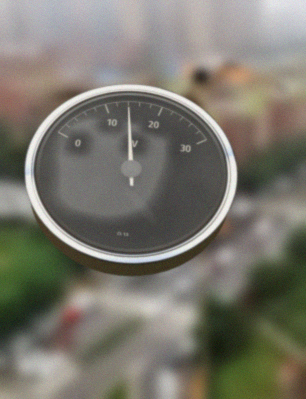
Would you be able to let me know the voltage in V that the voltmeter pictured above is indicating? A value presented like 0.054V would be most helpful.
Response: 14V
